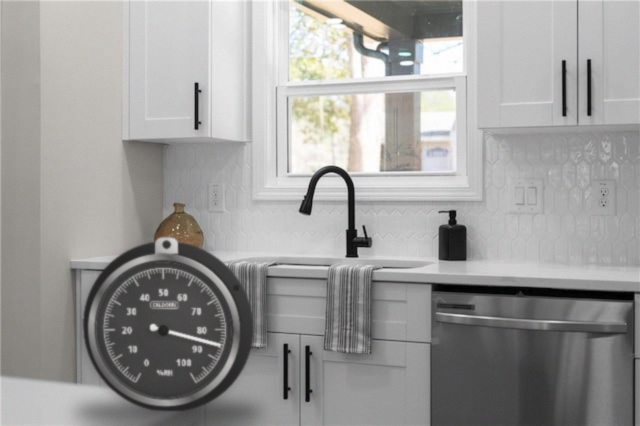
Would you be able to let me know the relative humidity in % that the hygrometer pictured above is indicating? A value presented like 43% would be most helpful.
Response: 85%
